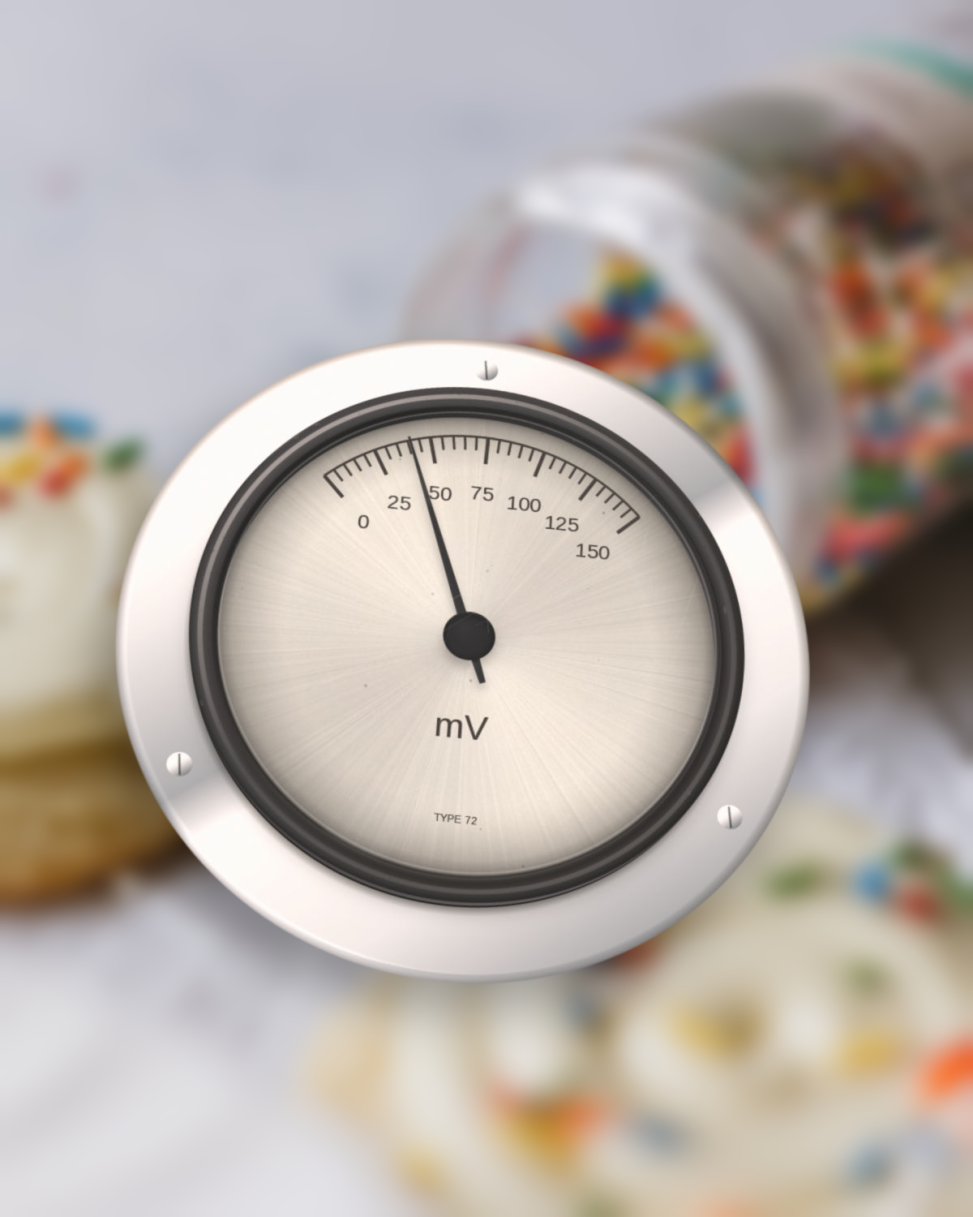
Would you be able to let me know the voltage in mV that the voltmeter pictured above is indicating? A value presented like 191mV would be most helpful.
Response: 40mV
